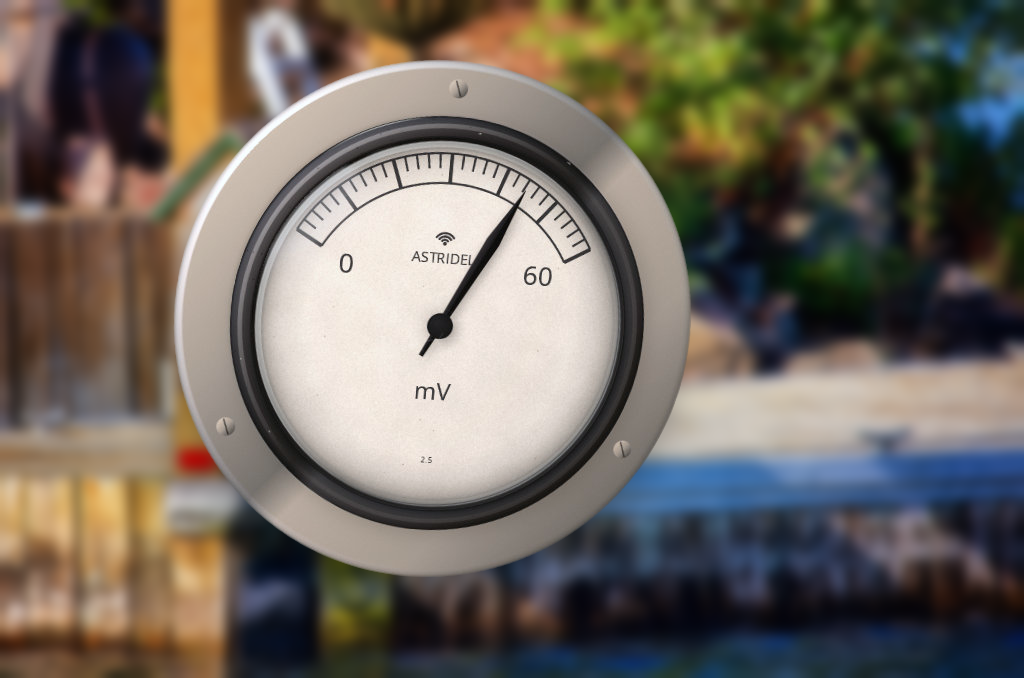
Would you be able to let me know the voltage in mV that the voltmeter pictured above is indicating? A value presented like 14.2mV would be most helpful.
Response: 44mV
